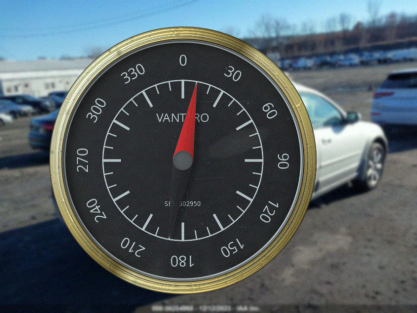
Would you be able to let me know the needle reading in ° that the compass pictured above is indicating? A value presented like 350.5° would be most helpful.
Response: 10°
